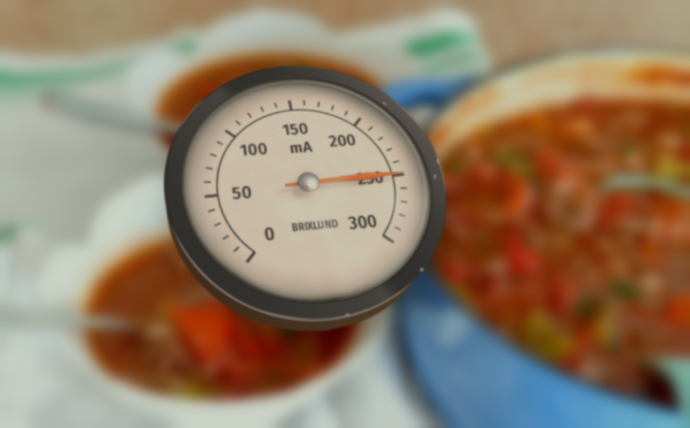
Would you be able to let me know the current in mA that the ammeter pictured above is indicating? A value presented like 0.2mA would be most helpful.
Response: 250mA
